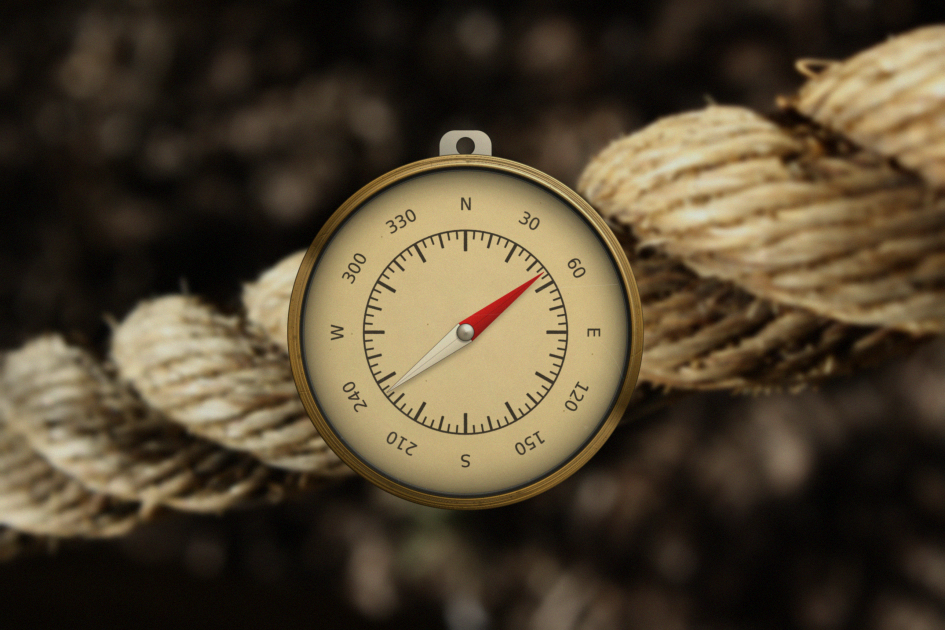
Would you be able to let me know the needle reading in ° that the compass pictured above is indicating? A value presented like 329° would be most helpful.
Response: 52.5°
